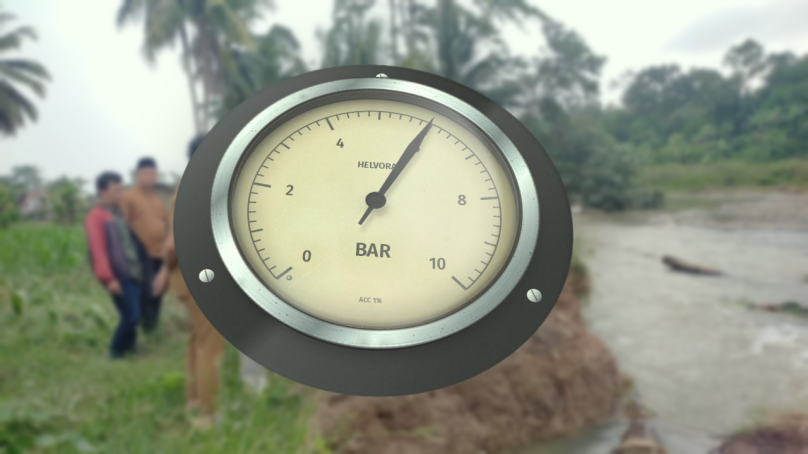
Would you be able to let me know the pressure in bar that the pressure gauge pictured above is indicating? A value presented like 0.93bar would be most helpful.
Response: 6bar
